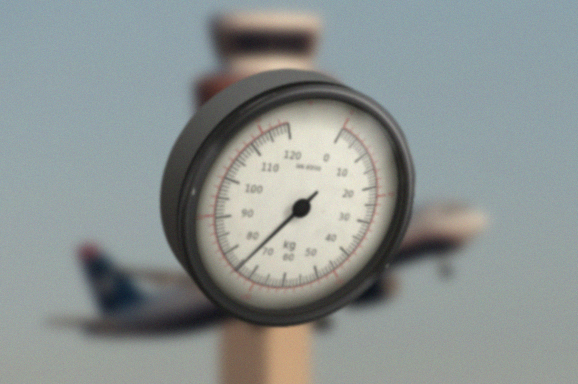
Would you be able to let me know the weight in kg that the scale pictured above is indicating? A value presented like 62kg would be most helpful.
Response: 75kg
